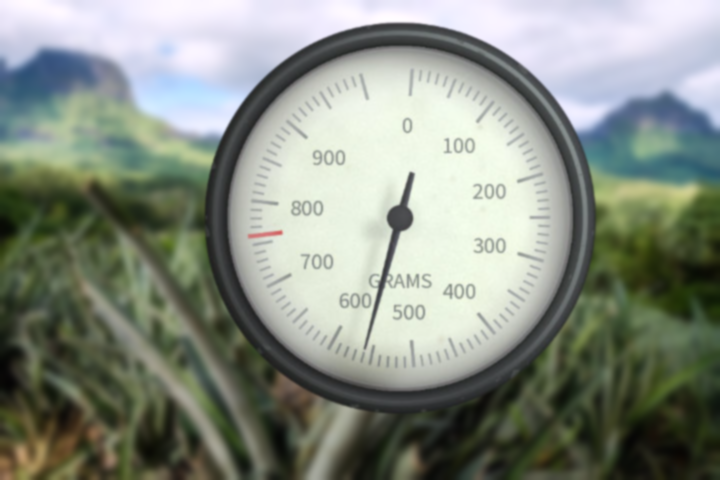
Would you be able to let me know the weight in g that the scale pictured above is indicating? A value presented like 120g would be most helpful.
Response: 560g
